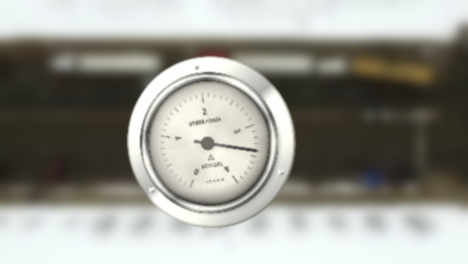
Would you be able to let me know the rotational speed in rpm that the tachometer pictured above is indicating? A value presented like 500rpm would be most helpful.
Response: 3400rpm
